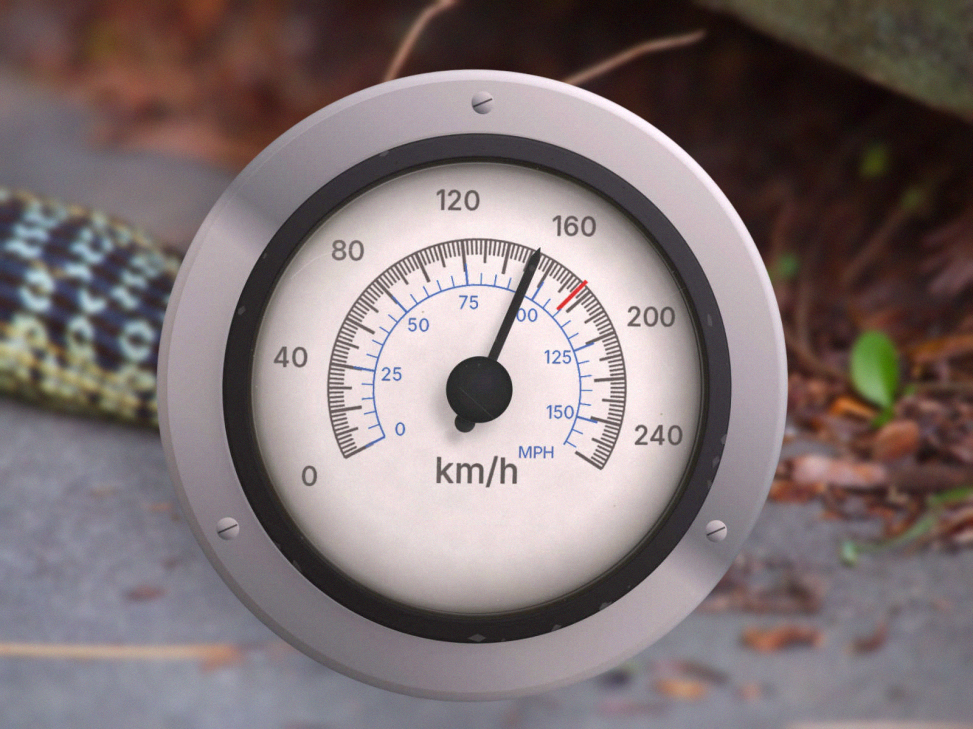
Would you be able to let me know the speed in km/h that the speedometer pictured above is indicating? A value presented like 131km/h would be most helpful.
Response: 152km/h
